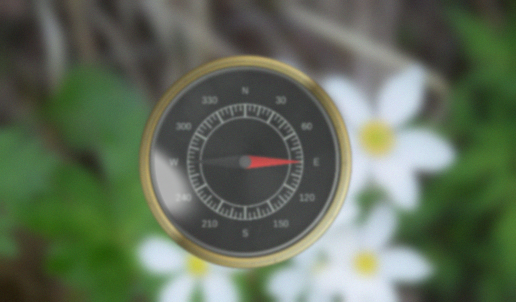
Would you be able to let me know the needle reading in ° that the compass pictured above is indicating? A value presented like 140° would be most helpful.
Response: 90°
